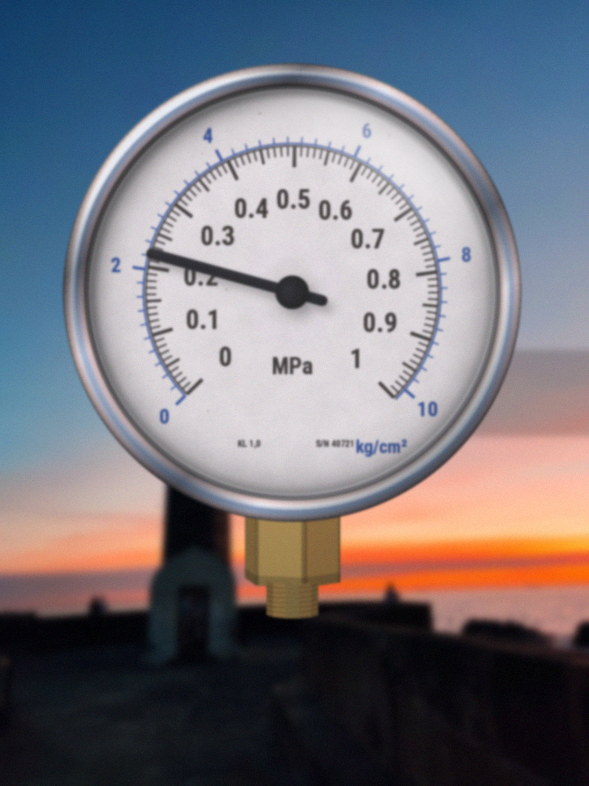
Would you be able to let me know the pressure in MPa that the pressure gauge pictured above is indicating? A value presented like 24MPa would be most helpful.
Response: 0.22MPa
